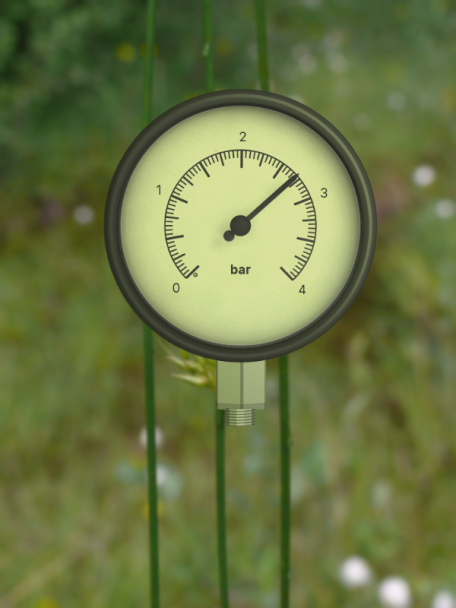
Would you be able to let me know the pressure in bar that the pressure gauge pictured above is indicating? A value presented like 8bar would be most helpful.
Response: 2.7bar
